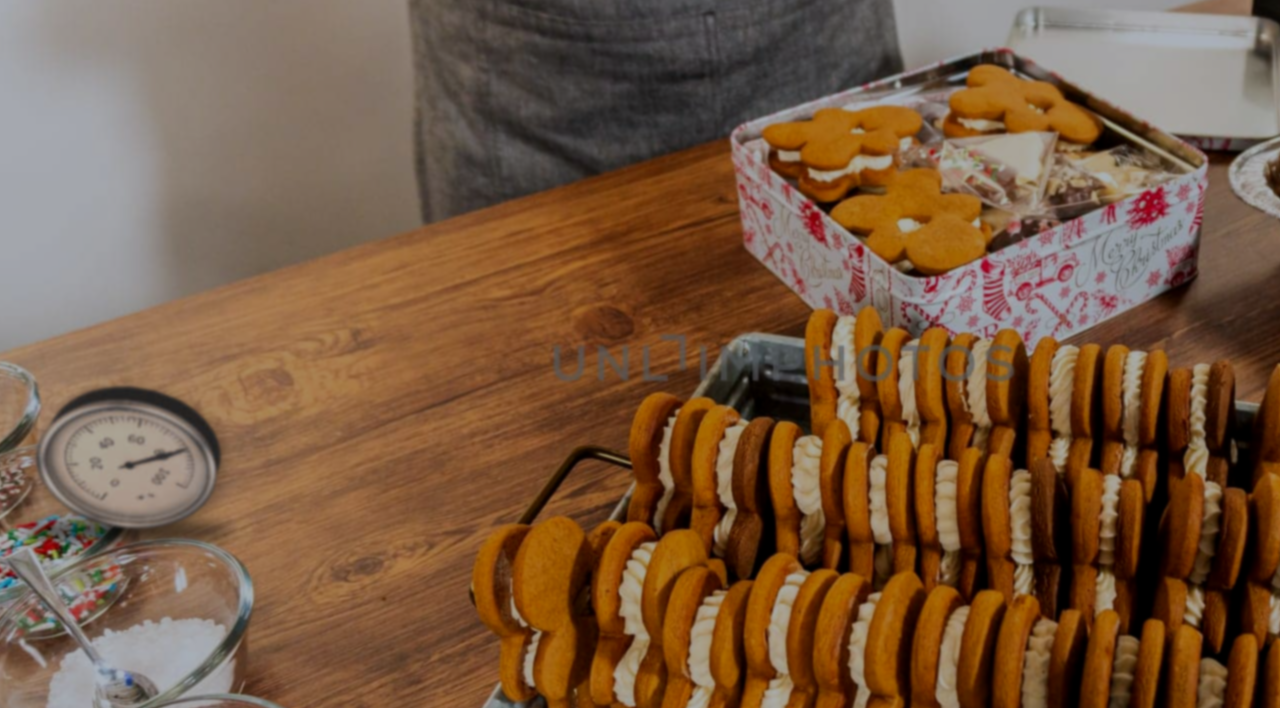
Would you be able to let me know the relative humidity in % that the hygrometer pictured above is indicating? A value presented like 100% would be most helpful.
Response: 80%
